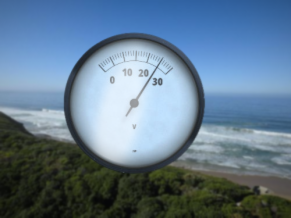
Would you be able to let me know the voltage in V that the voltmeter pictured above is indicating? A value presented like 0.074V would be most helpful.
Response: 25V
